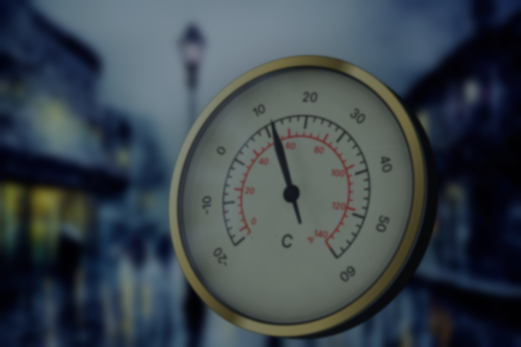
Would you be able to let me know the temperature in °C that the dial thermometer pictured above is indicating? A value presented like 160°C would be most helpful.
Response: 12°C
